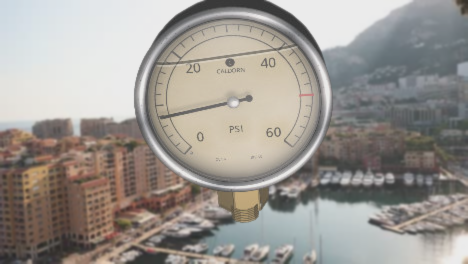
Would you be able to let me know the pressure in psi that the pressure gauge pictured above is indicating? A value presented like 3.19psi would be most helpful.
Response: 8psi
